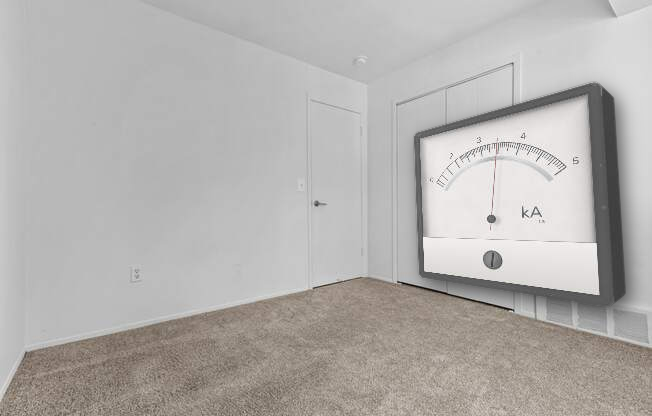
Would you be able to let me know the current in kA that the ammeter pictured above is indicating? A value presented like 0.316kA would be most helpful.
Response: 3.5kA
